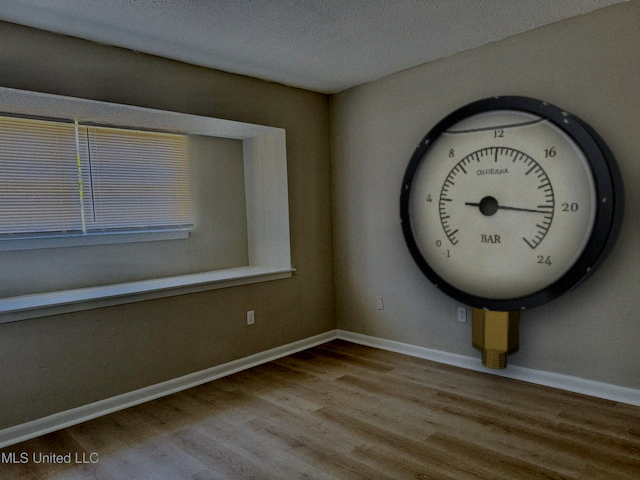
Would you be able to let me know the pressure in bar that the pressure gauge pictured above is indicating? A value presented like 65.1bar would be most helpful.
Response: 20.5bar
